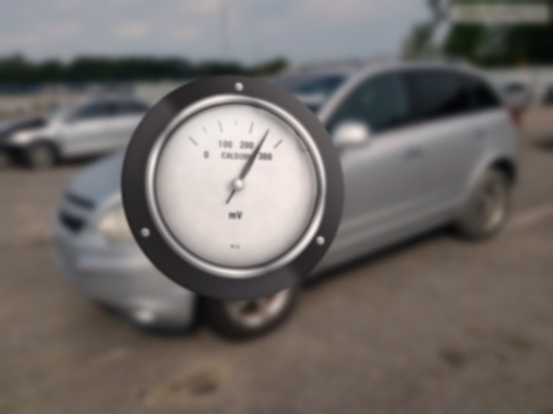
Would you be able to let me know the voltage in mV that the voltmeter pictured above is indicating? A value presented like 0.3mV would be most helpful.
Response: 250mV
